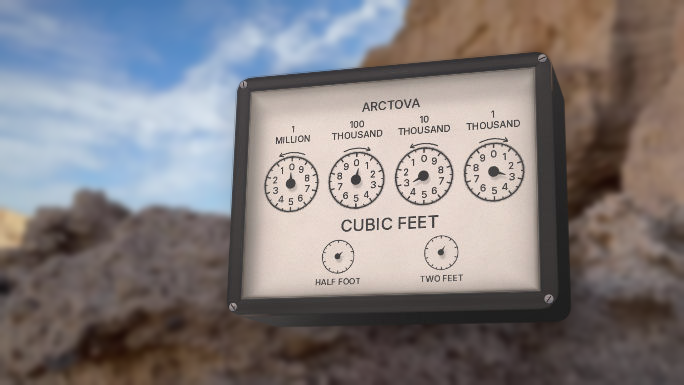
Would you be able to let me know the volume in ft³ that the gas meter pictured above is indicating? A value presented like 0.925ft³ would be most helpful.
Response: 3300ft³
